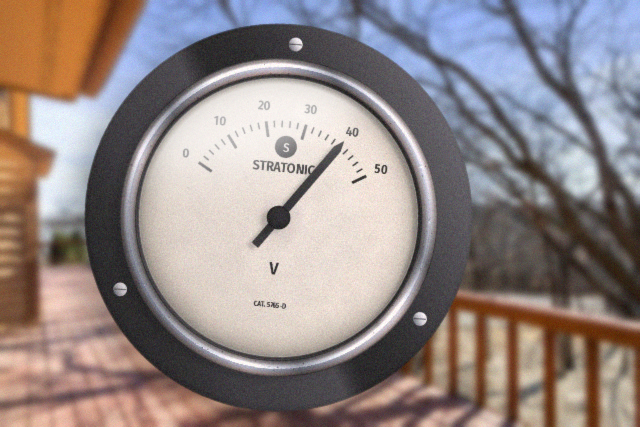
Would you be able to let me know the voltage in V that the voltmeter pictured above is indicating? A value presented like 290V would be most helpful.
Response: 40V
